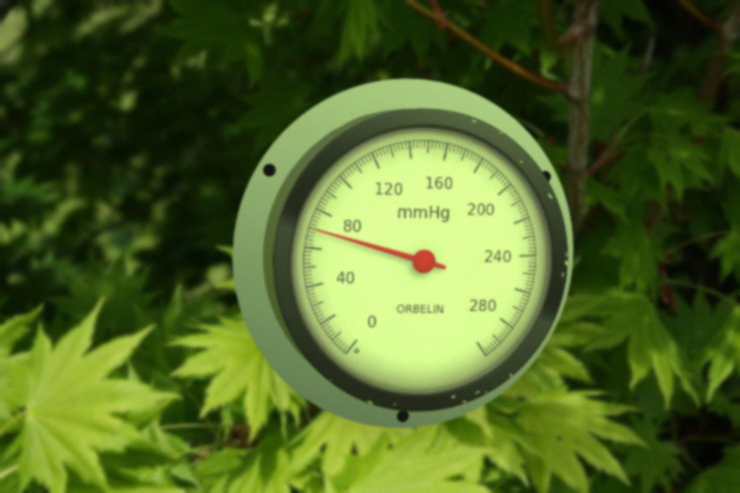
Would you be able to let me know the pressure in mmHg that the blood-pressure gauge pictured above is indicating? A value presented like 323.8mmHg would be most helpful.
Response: 70mmHg
